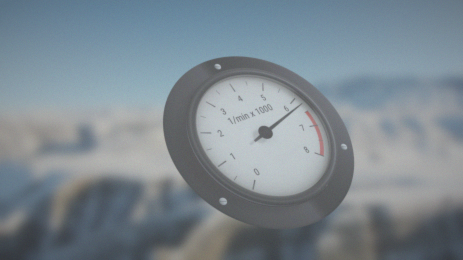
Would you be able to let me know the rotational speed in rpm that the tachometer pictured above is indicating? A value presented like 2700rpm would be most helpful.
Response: 6250rpm
